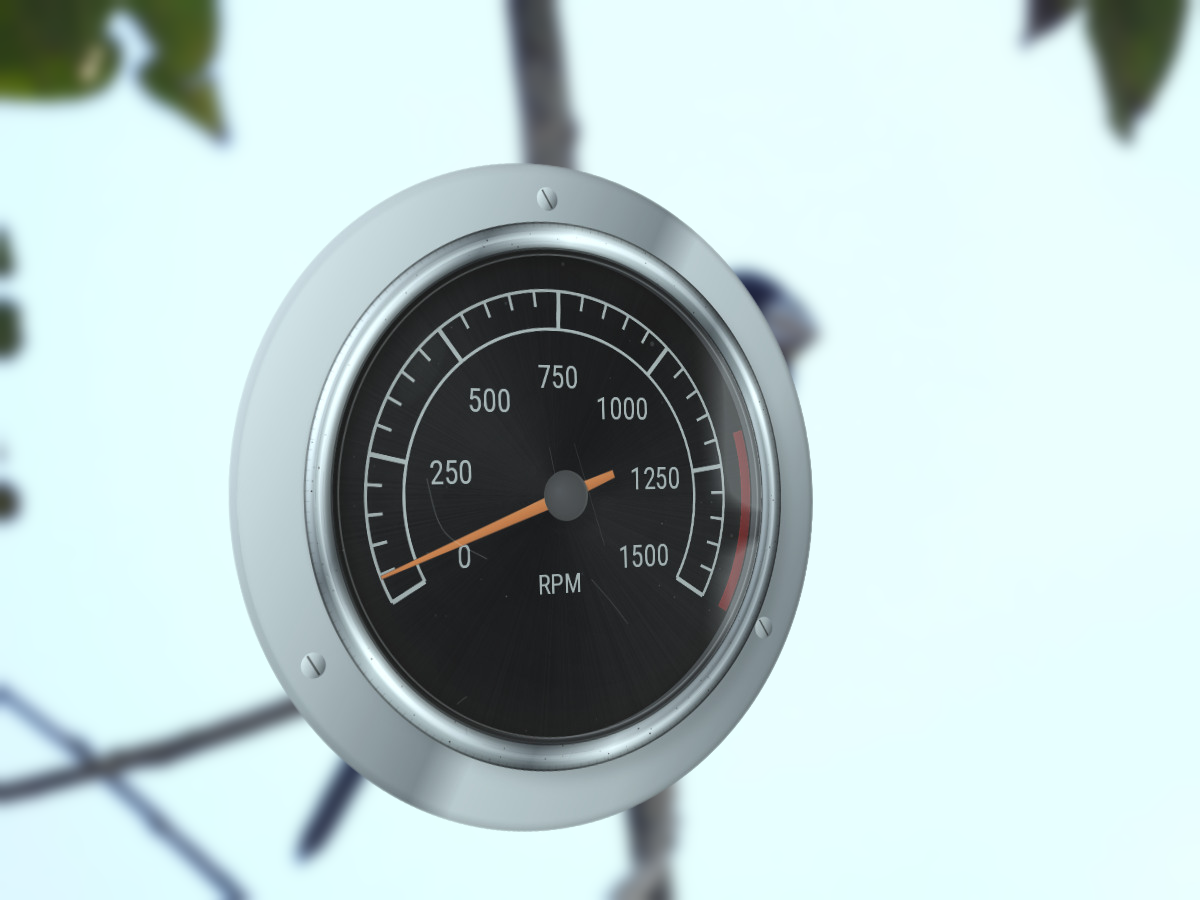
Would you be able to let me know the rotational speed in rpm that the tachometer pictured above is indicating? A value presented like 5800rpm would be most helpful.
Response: 50rpm
